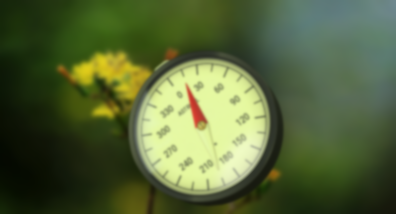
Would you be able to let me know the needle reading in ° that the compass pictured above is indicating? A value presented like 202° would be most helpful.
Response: 15°
